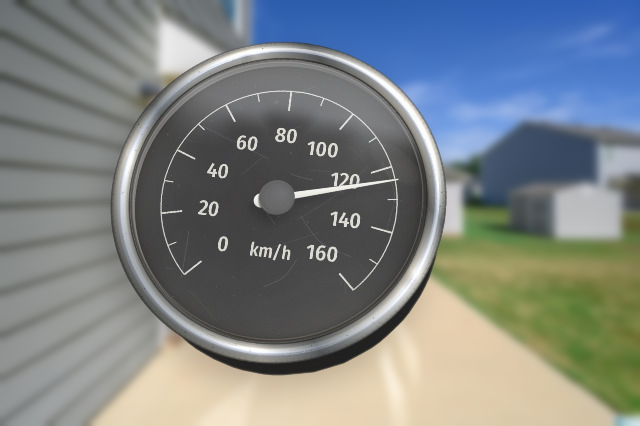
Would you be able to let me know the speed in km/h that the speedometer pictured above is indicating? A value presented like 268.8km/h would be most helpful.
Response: 125km/h
